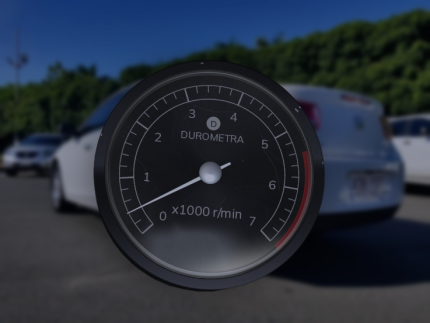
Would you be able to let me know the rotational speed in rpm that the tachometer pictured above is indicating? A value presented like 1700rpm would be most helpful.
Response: 400rpm
